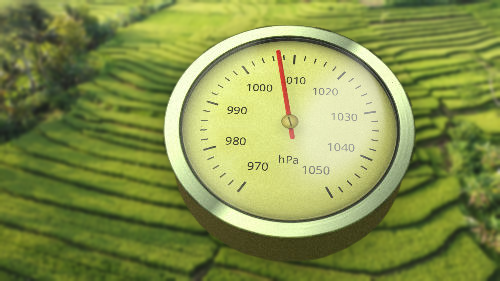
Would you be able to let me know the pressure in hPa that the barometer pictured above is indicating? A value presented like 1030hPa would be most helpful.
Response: 1007hPa
